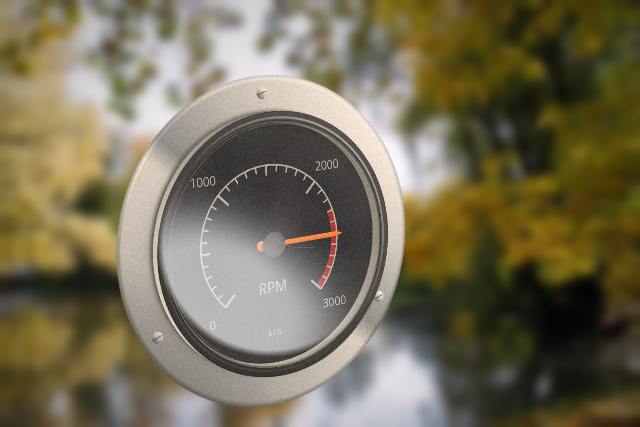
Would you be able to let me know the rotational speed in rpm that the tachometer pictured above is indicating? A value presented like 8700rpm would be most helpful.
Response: 2500rpm
